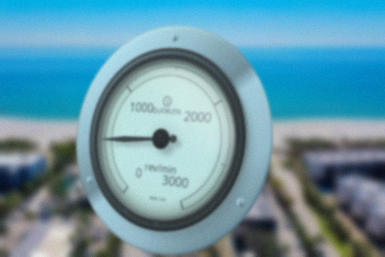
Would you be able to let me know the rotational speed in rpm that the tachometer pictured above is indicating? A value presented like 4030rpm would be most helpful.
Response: 500rpm
